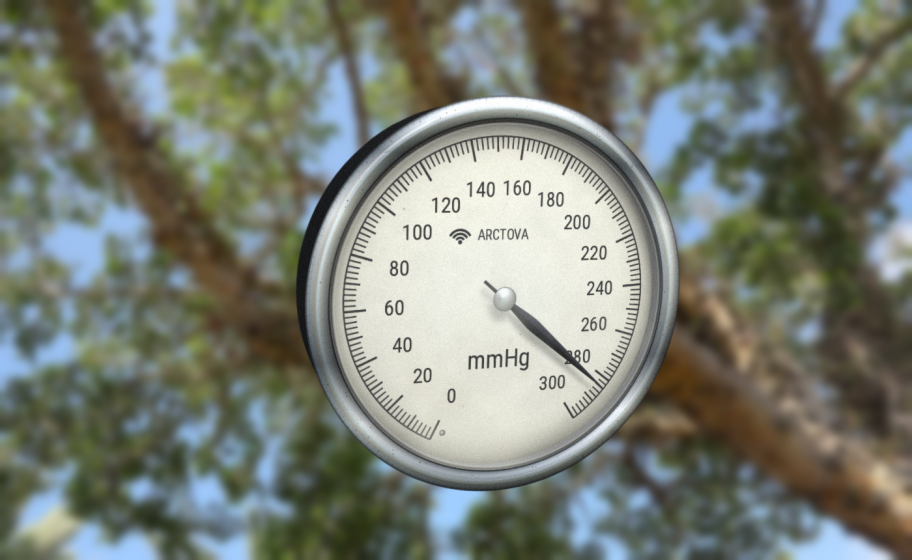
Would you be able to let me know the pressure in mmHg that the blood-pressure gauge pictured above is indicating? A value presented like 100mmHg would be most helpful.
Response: 284mmHg
